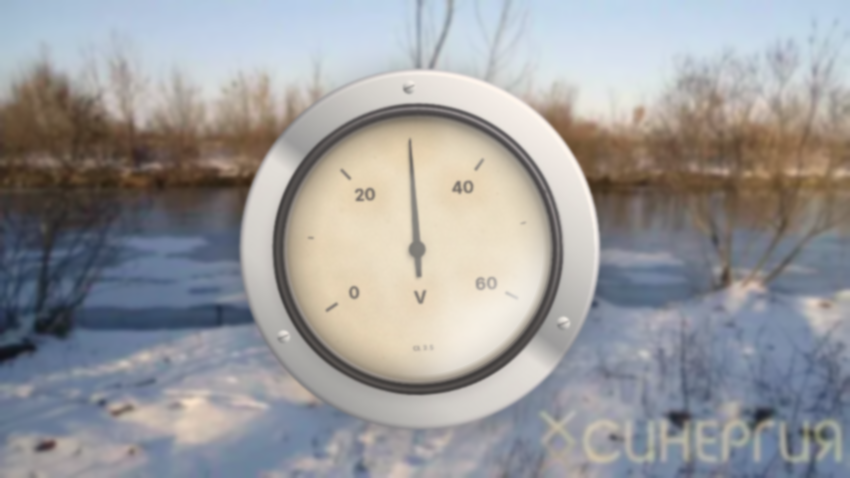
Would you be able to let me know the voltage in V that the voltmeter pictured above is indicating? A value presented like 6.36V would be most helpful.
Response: 30V
